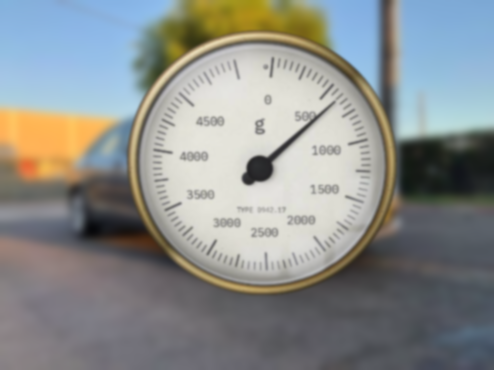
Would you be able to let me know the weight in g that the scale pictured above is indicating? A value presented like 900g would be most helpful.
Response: 600g
